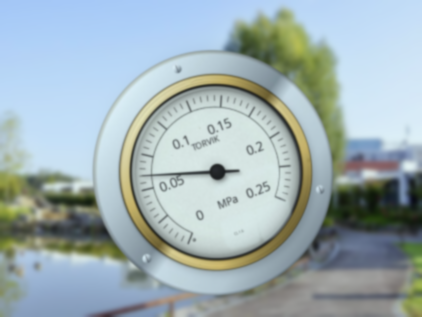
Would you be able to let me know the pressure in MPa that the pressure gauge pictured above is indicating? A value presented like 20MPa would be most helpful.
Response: 0.06MPa
